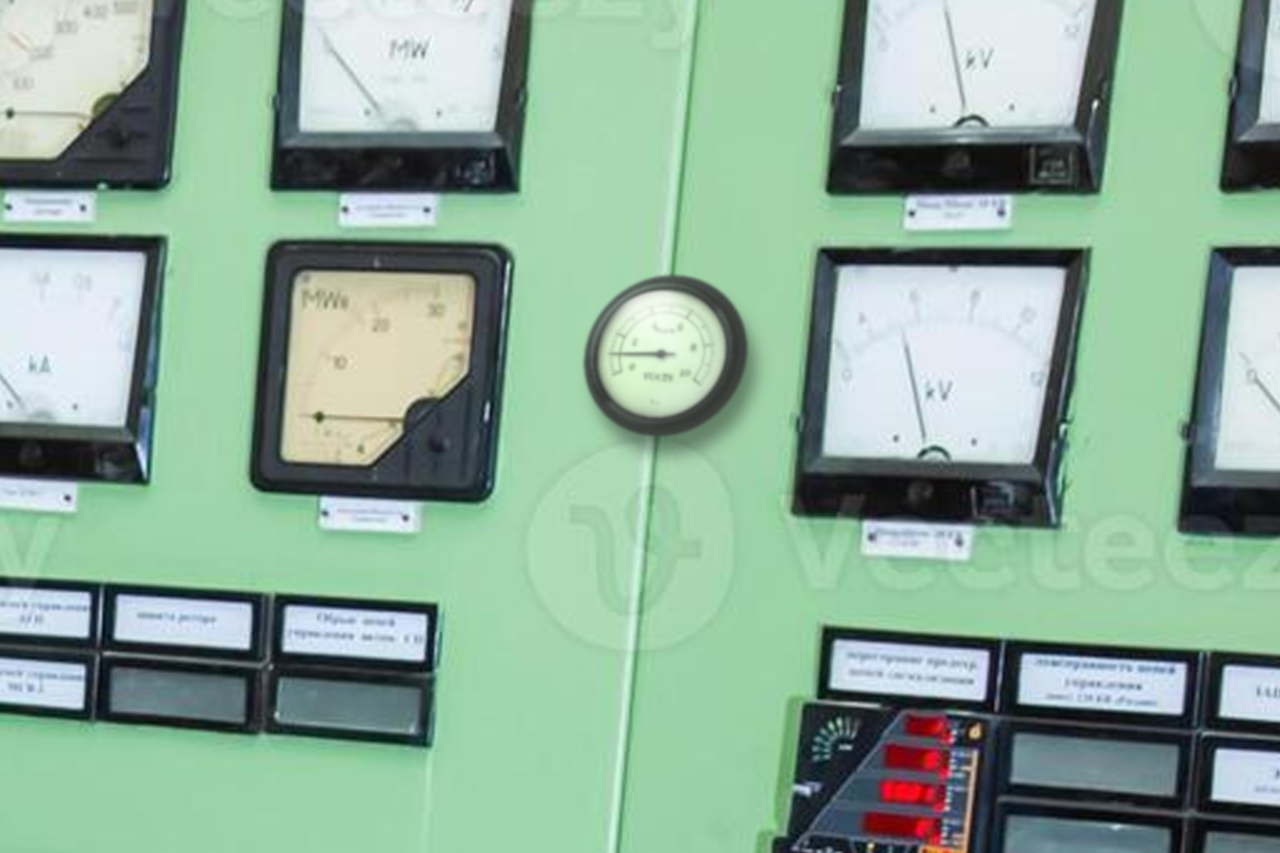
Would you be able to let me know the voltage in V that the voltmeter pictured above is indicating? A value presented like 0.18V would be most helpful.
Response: 1V
